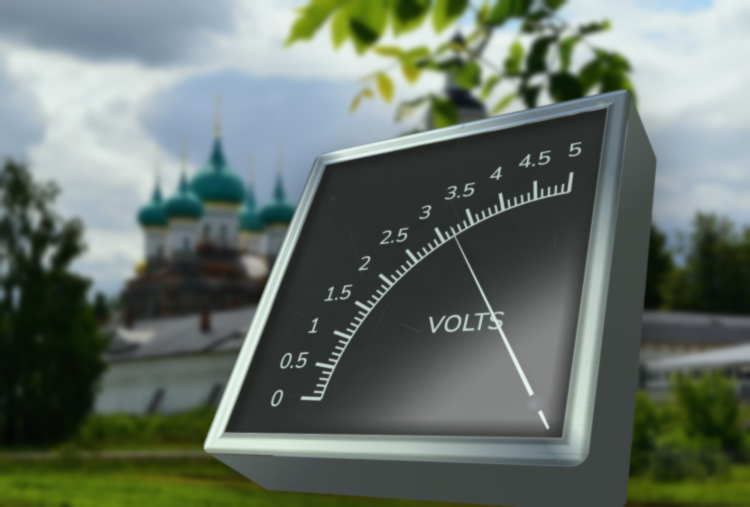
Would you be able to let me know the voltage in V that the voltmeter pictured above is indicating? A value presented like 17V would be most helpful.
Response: 3.2V
